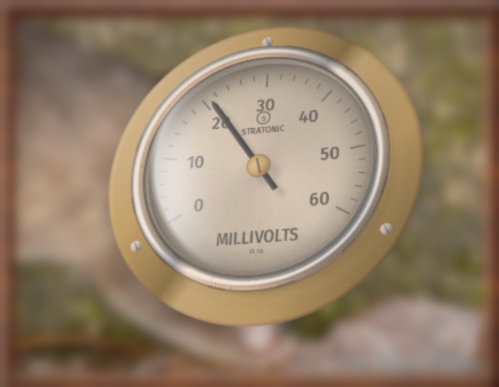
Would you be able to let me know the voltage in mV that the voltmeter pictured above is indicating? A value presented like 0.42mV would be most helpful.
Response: 21mV
